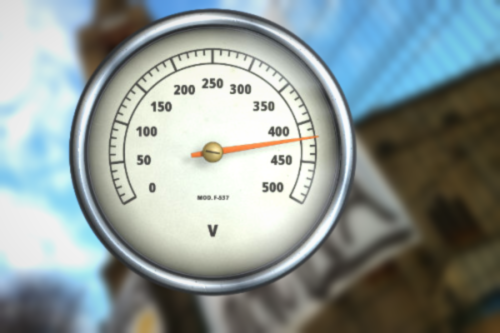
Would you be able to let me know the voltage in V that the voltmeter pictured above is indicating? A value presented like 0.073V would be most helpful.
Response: 420V
